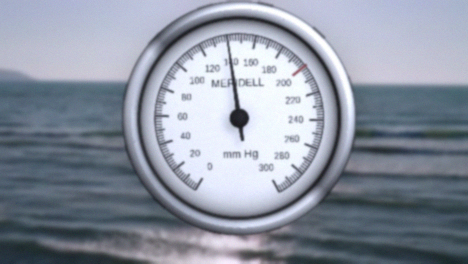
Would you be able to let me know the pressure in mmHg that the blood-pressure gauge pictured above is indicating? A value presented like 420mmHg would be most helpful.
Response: 140mmHg
